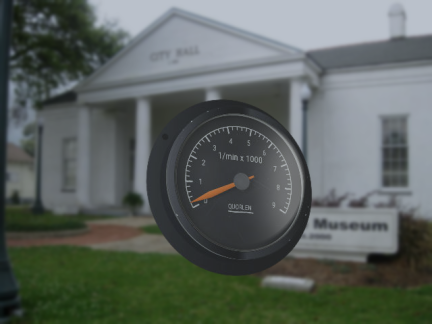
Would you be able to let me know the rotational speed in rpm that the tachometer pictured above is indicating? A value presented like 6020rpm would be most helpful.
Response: 200rpm
